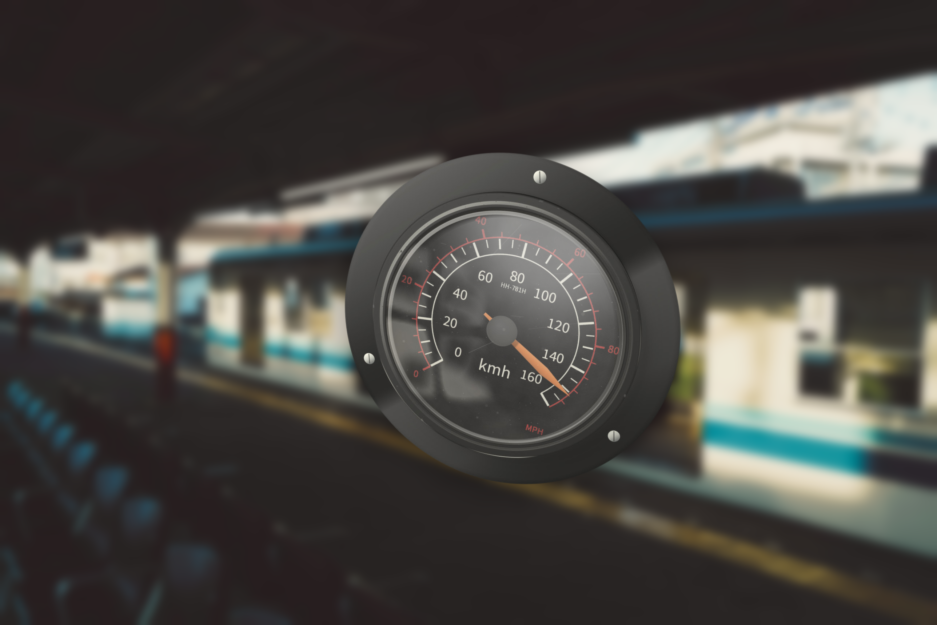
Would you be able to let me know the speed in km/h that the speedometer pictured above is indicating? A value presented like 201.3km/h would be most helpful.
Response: 150km/h
